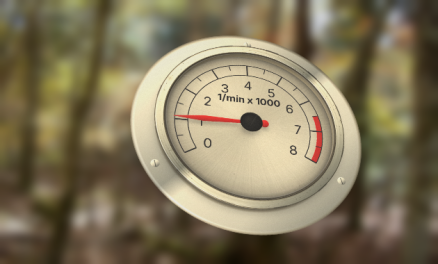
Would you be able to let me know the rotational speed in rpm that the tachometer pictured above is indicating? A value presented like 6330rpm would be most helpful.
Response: 1000rpm
